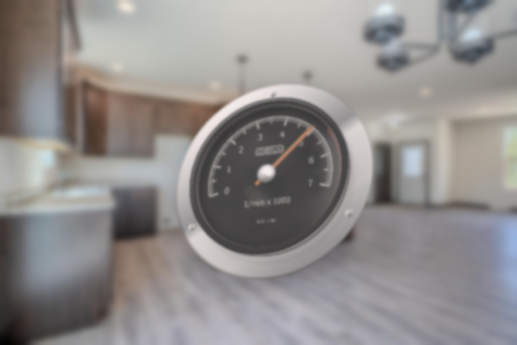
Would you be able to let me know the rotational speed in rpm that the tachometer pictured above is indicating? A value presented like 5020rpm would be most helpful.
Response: 5000rpm
